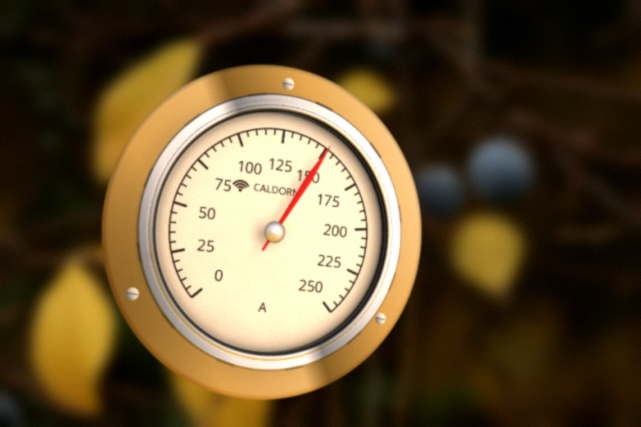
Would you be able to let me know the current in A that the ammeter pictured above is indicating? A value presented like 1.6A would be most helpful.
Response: 150A
